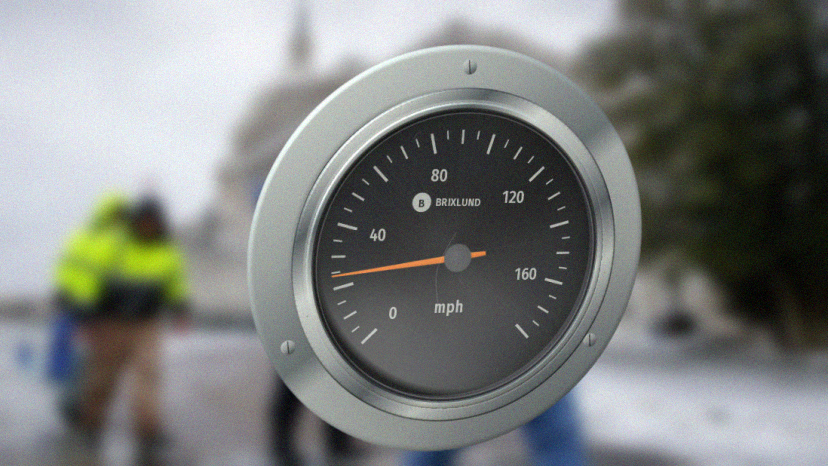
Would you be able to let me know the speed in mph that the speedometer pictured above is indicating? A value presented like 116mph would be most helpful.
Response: 25mph
